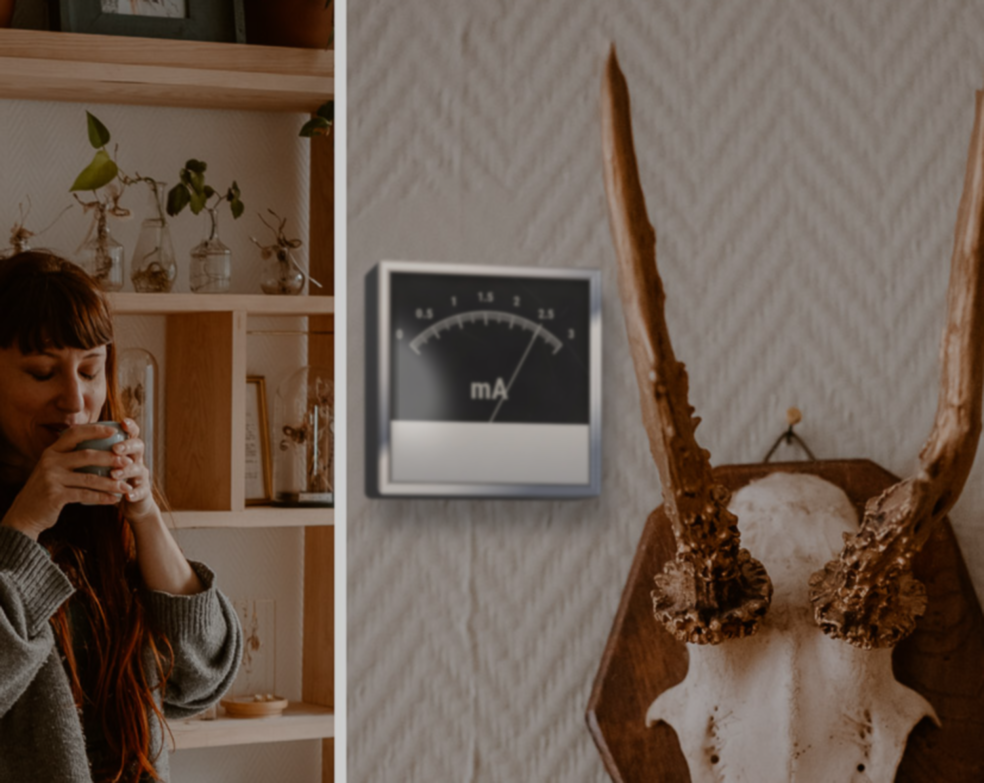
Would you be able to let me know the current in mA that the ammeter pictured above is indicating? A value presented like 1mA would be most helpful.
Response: 2.5mA
